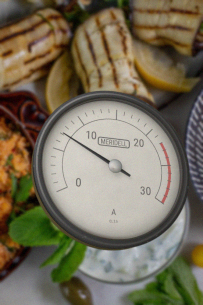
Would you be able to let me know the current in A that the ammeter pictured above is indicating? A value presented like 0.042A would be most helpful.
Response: 7A
